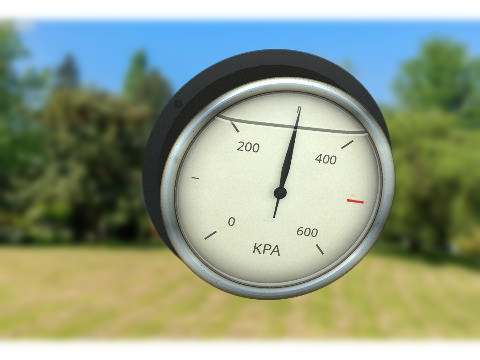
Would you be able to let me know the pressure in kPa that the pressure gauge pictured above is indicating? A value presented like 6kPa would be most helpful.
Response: 300kPa
